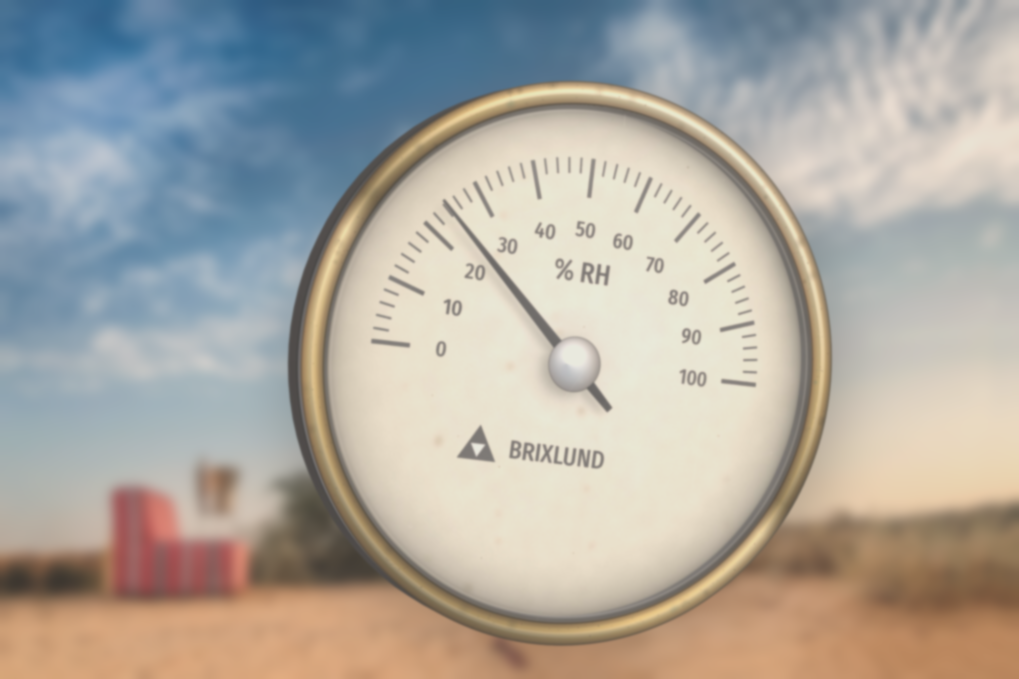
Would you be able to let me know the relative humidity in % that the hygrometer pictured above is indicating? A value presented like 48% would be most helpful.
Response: 24%
